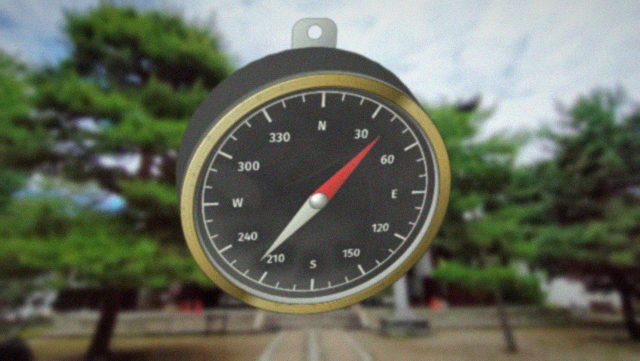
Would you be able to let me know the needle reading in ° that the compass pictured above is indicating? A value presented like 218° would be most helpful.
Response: 40°
